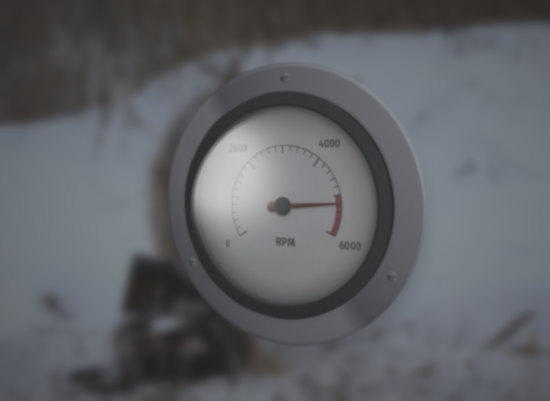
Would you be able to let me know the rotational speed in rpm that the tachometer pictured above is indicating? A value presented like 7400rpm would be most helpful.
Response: 5200rpm
